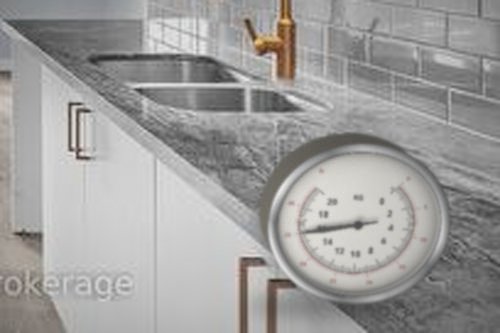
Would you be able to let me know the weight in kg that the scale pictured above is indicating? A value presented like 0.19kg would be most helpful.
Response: 16kg
